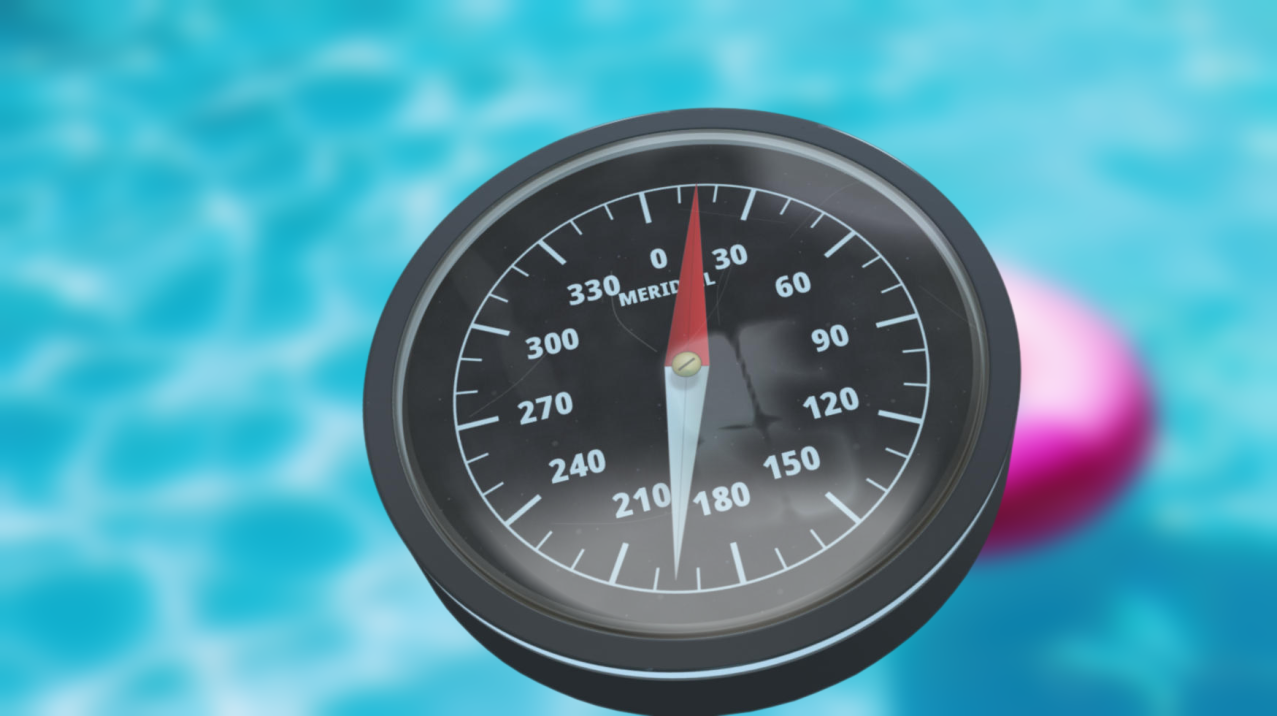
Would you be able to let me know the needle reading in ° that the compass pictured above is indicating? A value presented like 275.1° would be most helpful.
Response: 15°
